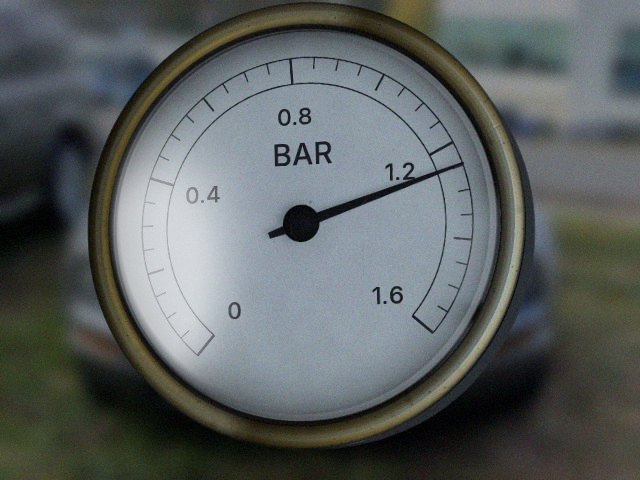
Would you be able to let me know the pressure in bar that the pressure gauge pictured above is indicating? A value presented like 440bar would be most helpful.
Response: 1.25bar
